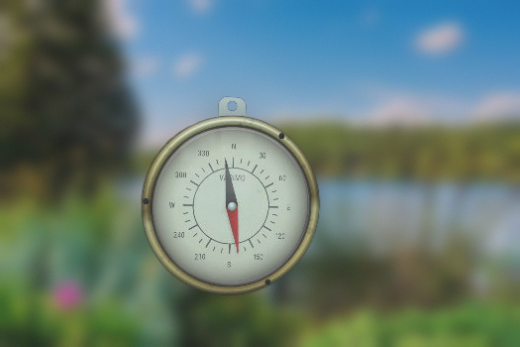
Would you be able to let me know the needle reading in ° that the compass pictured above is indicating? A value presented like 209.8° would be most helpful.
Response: 170°
